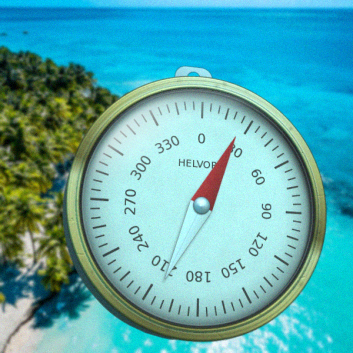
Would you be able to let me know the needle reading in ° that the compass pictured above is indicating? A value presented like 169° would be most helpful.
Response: 25°
